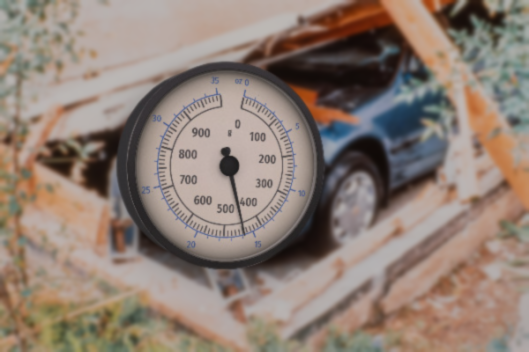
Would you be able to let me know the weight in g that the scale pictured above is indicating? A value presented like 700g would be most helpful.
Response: 450g
